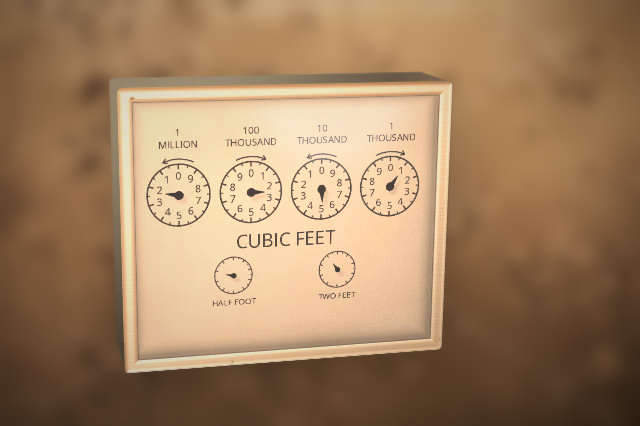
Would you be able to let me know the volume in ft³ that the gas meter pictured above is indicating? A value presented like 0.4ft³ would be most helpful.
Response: 225100ft³
